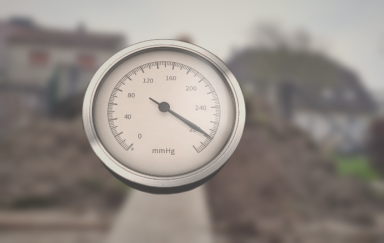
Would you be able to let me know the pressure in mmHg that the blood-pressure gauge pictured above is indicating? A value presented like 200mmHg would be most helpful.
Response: 280mmHg
